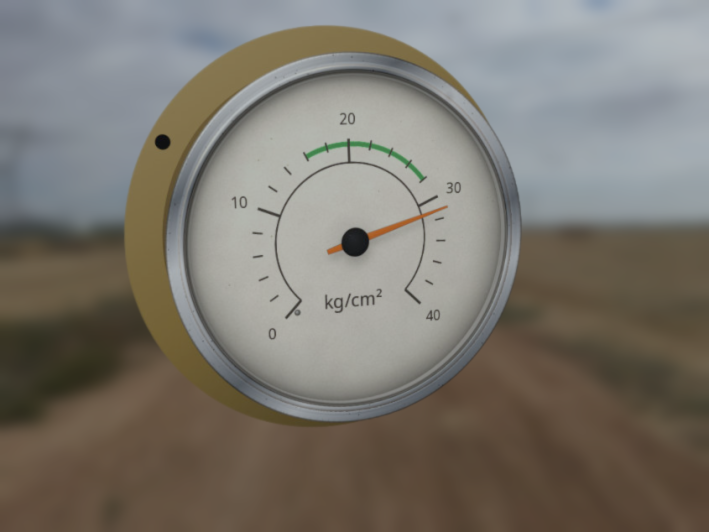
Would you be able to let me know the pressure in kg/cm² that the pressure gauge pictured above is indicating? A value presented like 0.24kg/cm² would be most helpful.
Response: 31kg/cm²
